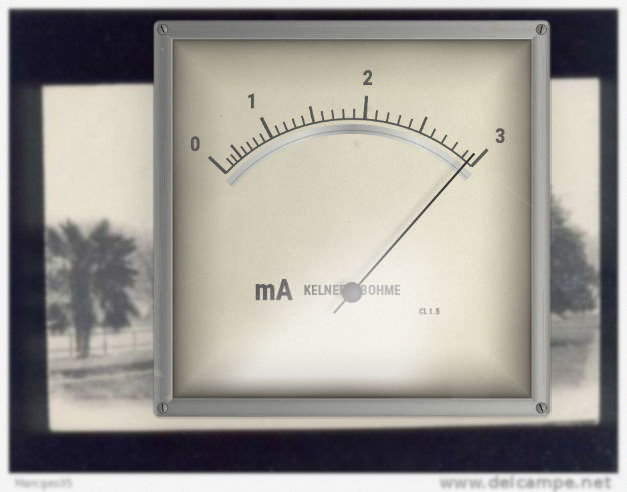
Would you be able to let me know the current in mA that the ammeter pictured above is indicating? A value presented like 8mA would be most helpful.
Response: 2.95mA
